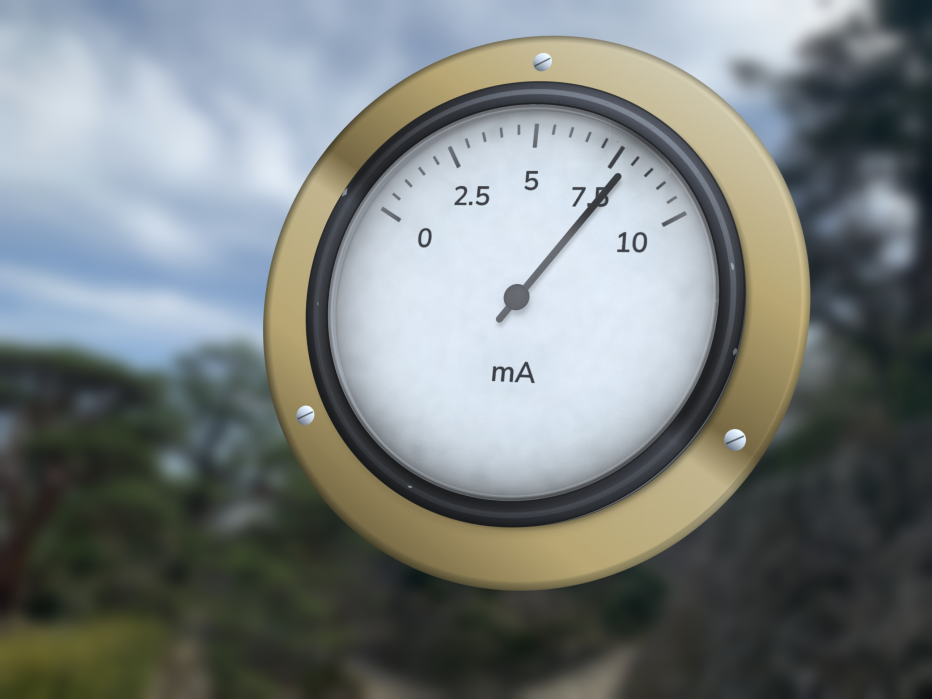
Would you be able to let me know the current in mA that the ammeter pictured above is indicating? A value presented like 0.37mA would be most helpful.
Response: 8mA
